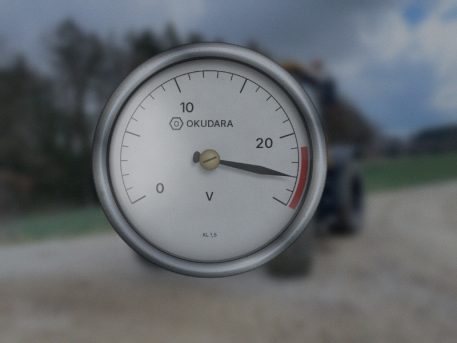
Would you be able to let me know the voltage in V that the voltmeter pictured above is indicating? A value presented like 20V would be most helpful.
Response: 23V
